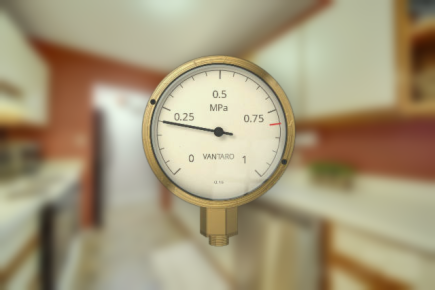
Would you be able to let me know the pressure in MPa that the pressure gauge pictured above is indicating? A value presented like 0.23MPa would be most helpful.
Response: 0.2MPa
